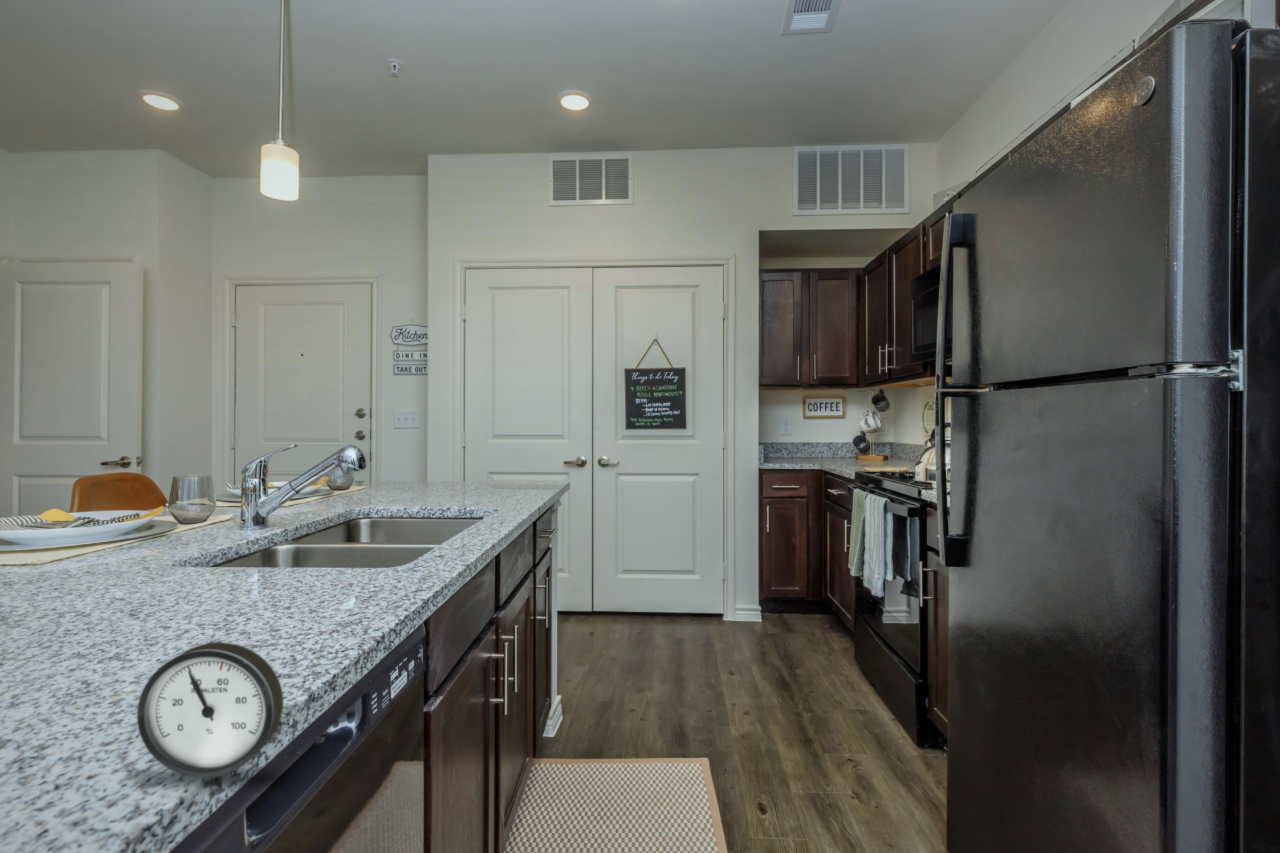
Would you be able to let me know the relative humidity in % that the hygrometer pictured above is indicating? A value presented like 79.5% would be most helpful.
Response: 40%
